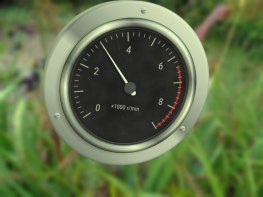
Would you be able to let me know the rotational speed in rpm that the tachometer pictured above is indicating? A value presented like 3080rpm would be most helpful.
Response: 3000rpm
